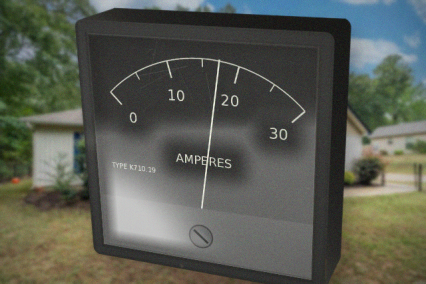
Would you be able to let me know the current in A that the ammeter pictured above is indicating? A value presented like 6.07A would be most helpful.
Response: 17.5A
